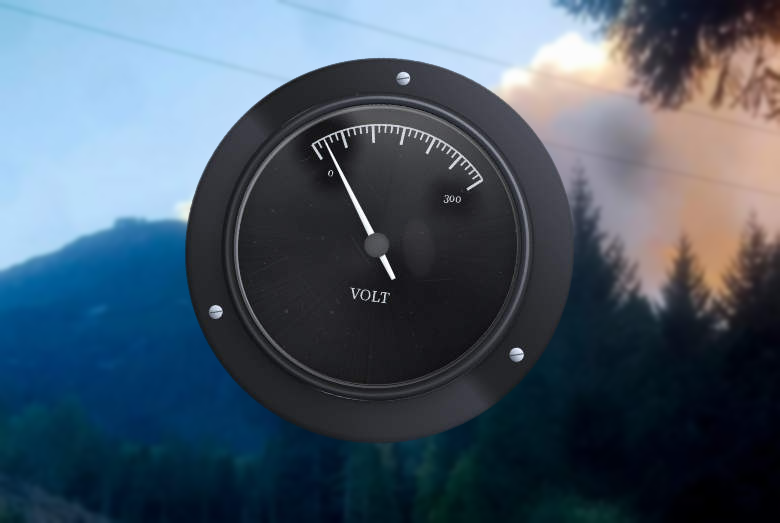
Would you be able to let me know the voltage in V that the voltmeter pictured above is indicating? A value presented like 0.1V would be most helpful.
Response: 20V
